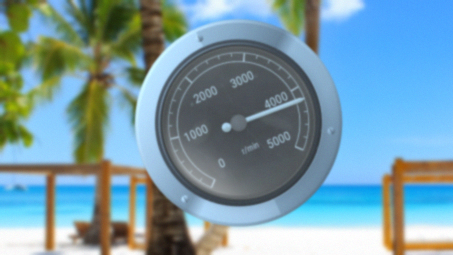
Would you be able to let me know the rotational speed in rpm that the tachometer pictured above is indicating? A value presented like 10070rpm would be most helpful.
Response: 4200rpm
